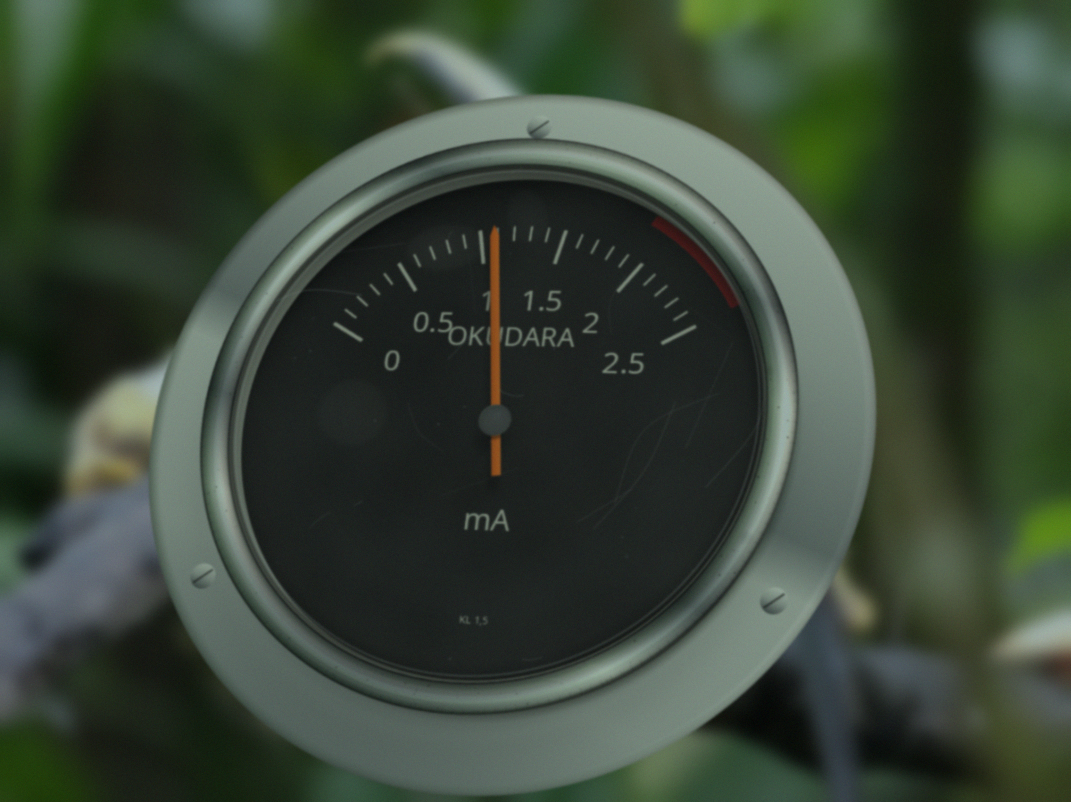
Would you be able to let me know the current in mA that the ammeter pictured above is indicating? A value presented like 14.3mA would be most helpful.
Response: 1.1mA
